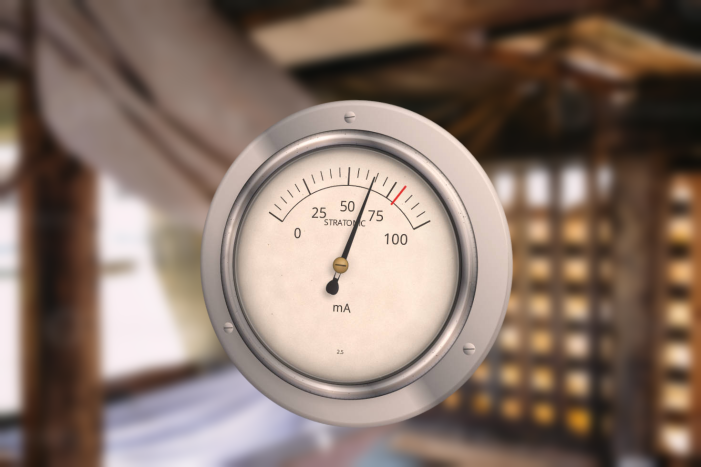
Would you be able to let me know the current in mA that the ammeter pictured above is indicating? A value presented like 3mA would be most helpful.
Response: 65mA
